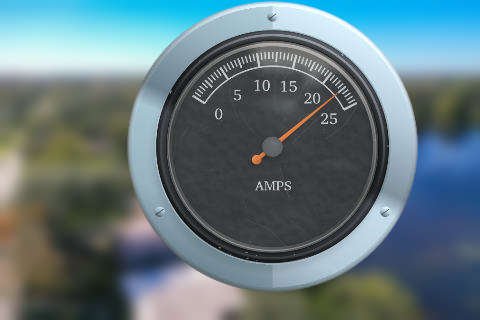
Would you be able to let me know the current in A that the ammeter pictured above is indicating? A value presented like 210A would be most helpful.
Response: 22.5A
